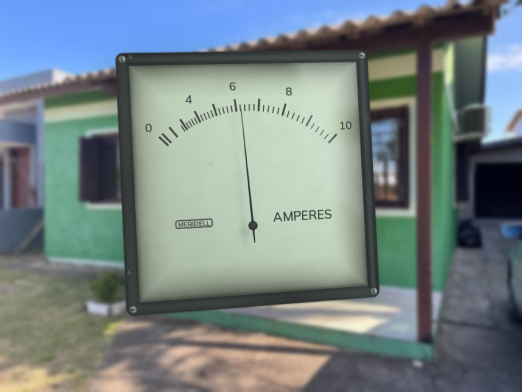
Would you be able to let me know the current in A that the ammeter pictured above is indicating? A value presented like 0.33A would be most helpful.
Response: 6.2A
